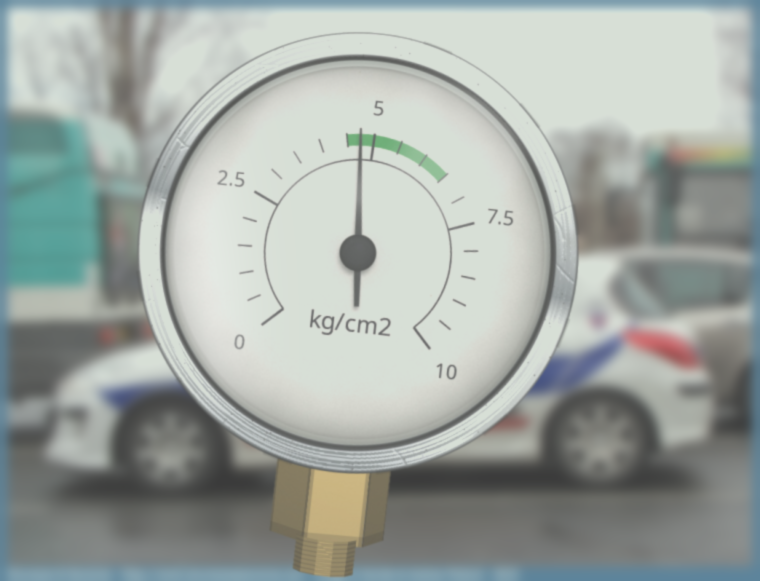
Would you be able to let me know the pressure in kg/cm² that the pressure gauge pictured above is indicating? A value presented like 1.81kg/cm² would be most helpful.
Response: 4.75kg/cm²
